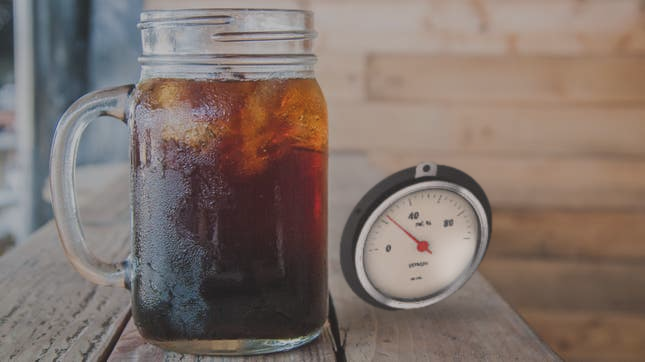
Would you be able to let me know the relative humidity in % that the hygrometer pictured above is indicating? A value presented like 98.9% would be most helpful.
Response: 24%
